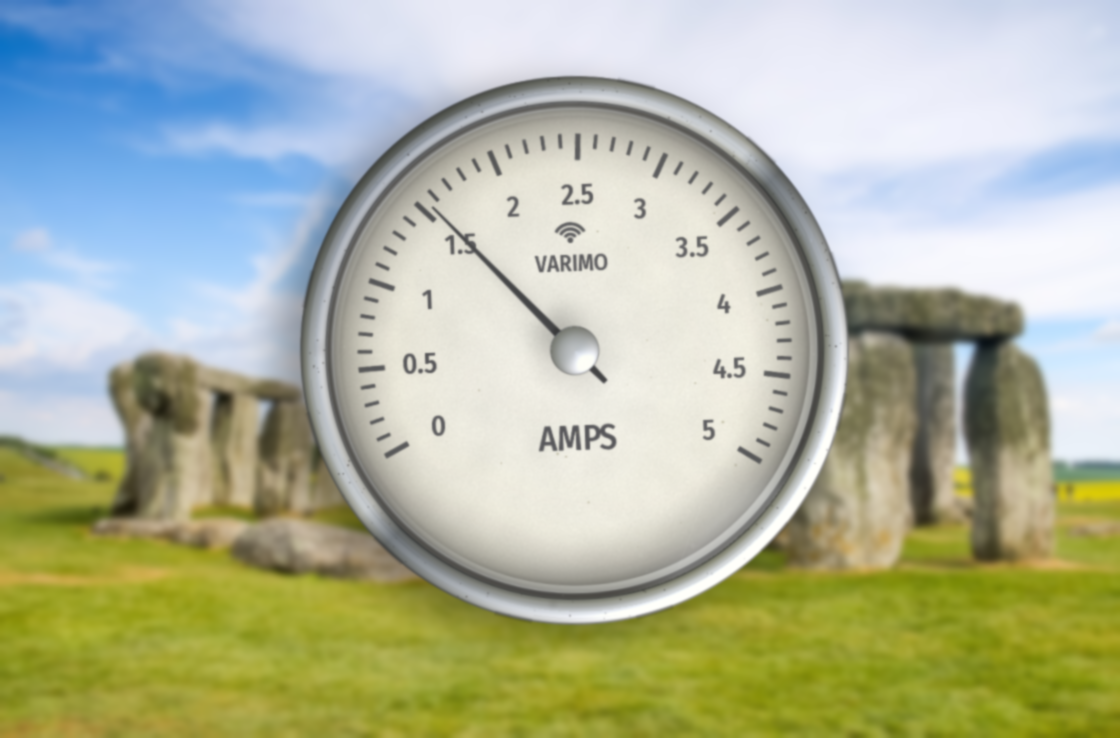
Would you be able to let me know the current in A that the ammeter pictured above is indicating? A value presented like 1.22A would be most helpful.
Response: 1.55A
